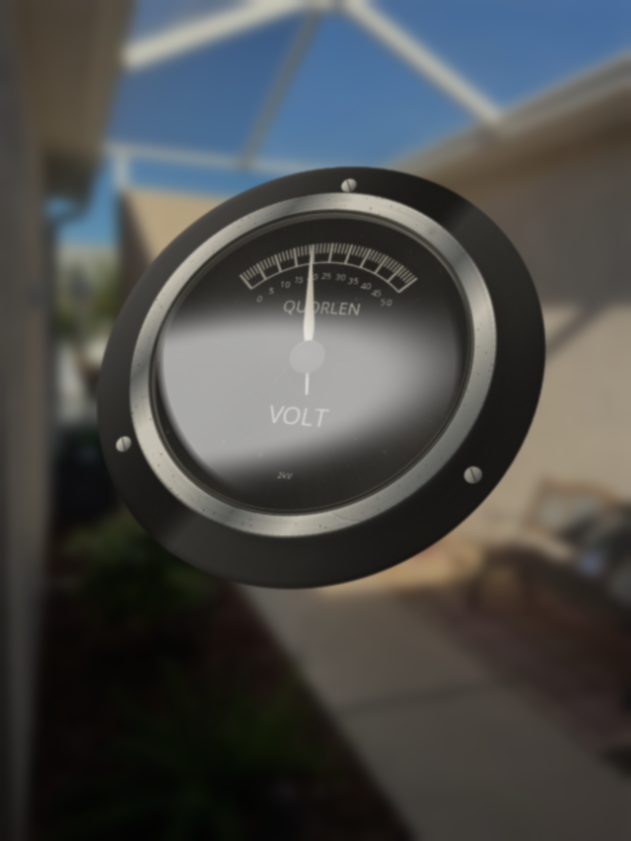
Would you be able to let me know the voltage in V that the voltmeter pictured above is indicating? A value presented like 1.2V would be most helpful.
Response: 20V
